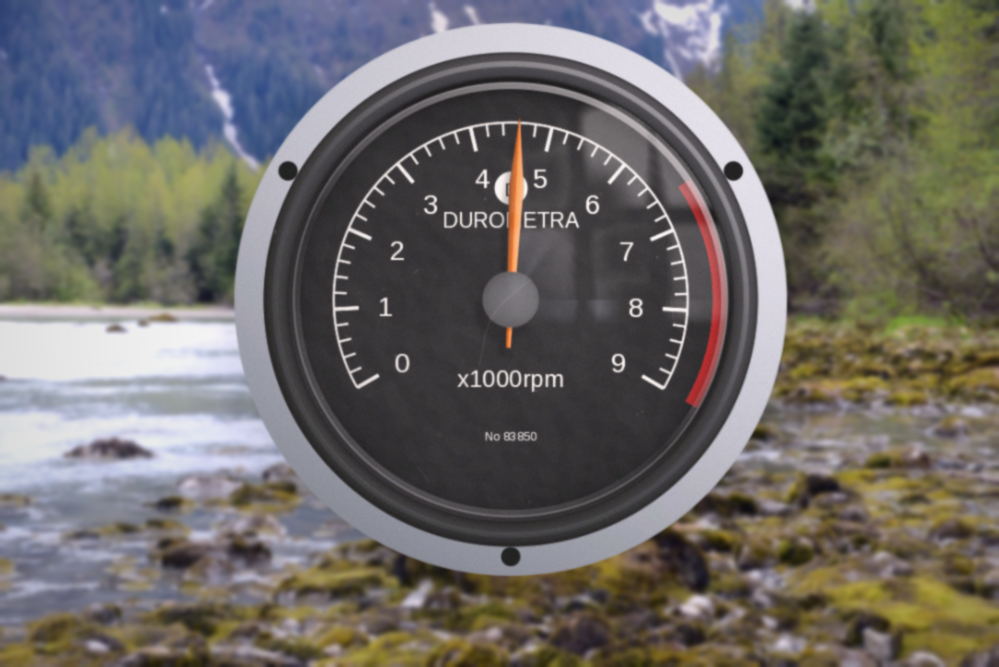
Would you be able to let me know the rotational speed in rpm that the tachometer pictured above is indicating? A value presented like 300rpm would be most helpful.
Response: 4600rpm
